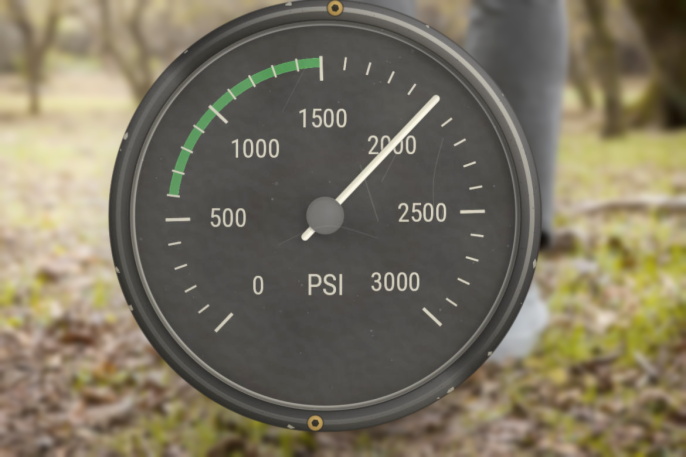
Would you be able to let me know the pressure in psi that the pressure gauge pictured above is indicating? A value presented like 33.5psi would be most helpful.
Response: 2000psi
